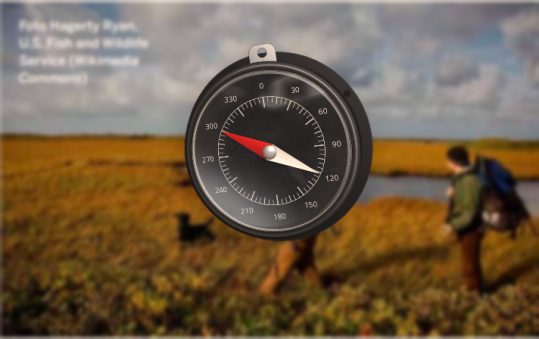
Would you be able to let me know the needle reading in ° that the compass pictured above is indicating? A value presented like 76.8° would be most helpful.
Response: 300°
